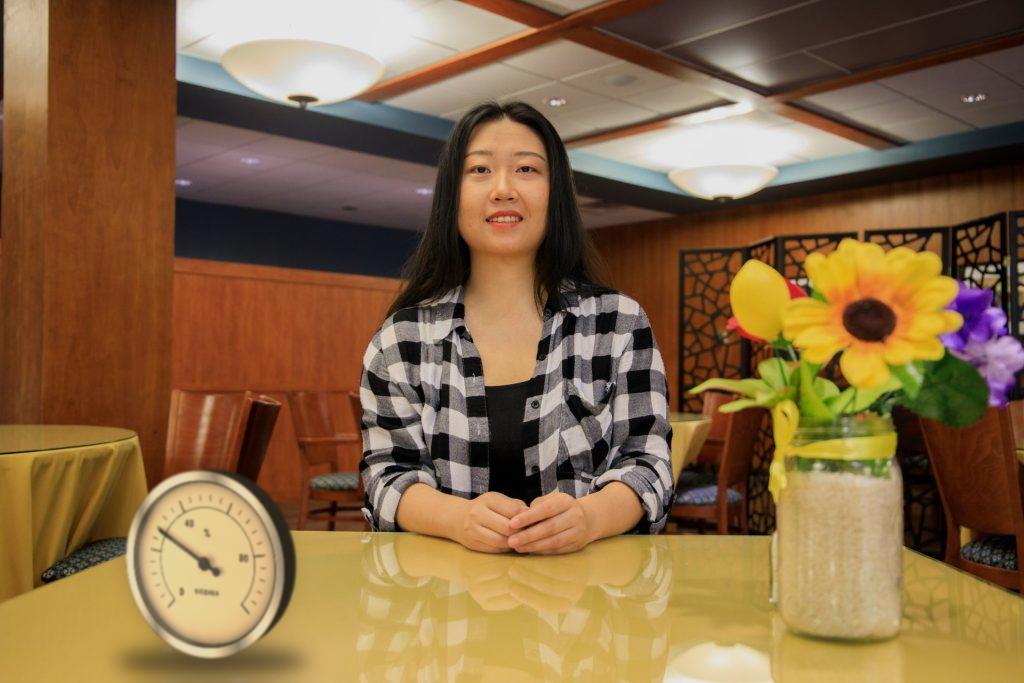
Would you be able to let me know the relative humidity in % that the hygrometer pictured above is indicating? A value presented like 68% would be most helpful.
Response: 28%
